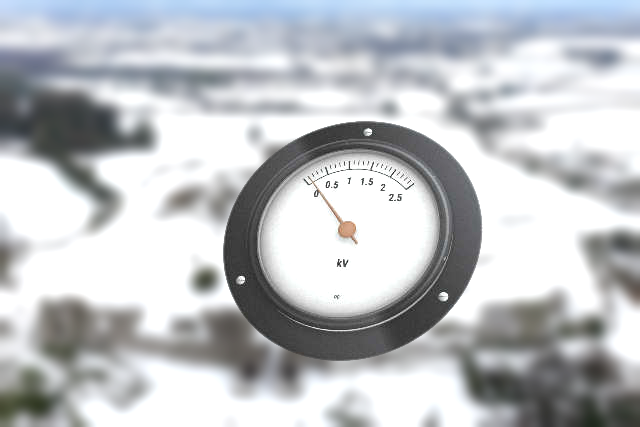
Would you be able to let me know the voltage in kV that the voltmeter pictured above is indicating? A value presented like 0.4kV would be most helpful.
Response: 0.1kV
